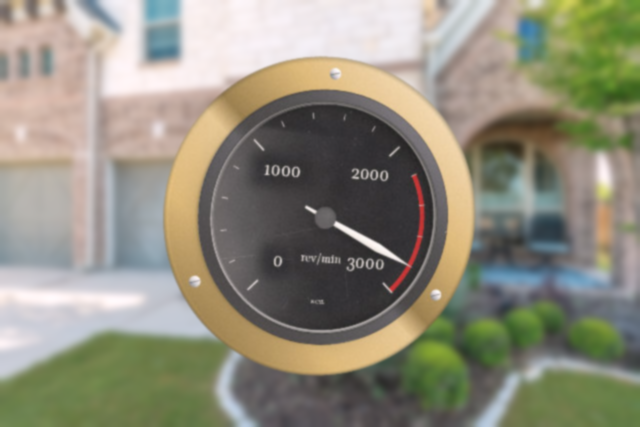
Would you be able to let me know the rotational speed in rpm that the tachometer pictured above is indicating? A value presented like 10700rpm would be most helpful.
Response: 2800rpm
